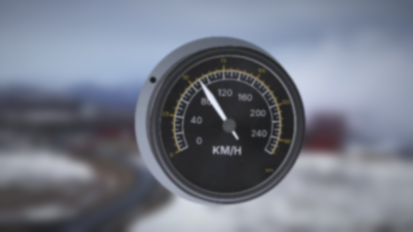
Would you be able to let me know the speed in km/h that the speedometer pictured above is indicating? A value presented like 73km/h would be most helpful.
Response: 90km/h
